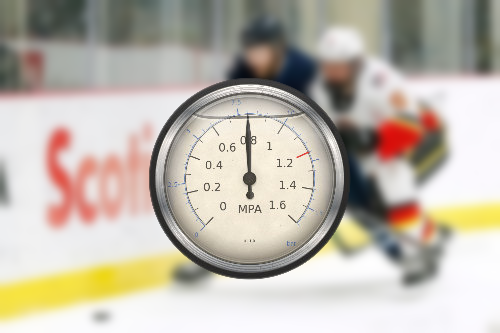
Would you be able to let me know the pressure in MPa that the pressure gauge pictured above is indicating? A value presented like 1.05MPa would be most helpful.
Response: 0.8MPa
